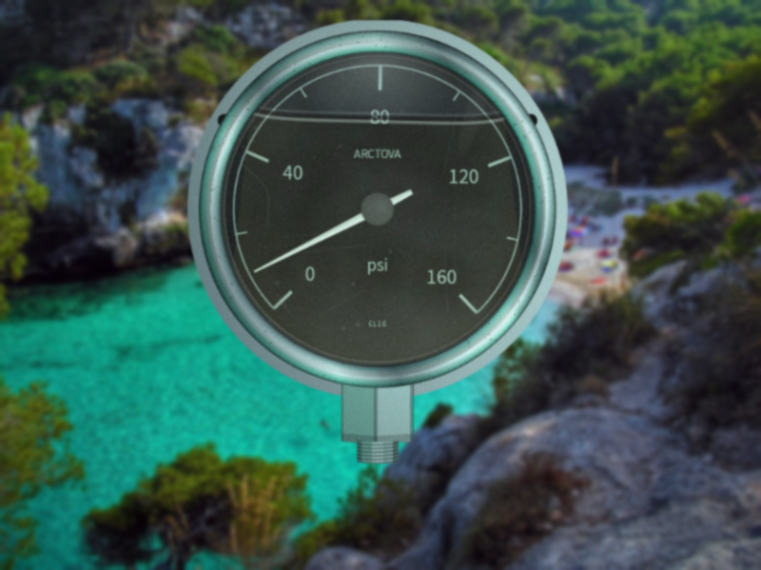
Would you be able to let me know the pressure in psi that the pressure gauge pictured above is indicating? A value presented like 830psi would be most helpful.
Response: 10psi
